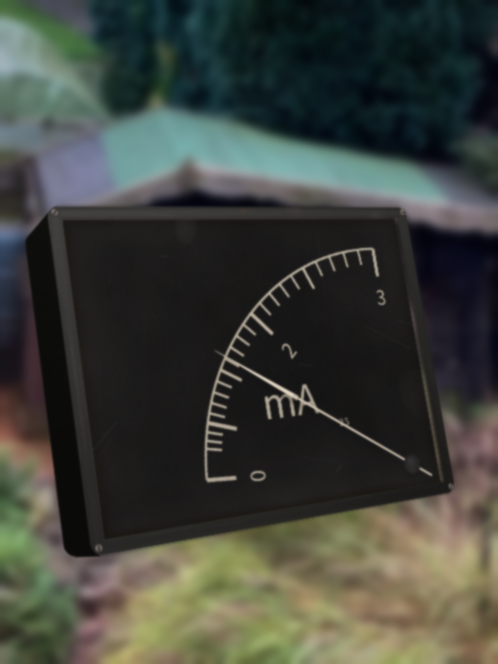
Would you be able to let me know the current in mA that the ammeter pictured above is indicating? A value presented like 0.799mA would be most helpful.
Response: 1.6mA
